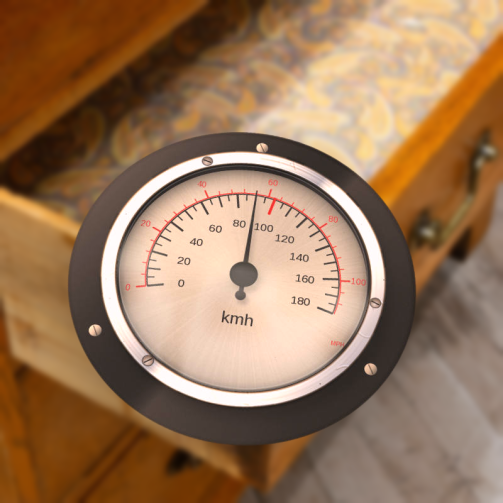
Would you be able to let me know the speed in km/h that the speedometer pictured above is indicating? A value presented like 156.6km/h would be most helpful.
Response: 90km/h
